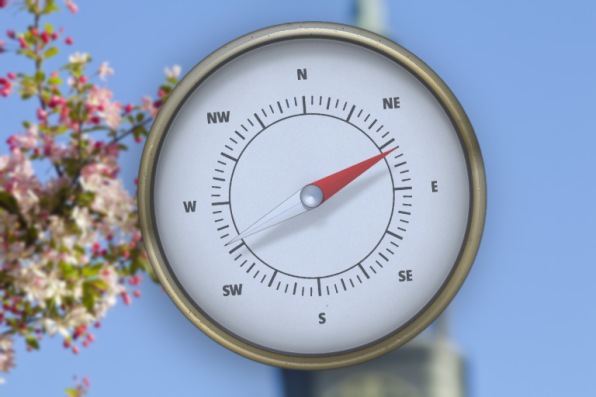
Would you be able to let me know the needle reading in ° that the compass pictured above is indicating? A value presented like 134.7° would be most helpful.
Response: 65°
